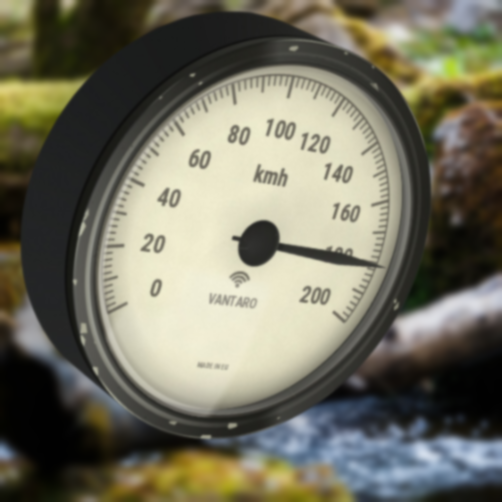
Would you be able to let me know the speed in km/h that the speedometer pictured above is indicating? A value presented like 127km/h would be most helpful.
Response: 180km/h
